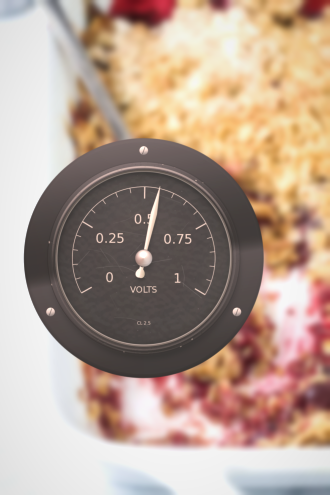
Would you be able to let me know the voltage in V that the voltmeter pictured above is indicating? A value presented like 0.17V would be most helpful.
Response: 0.55V
